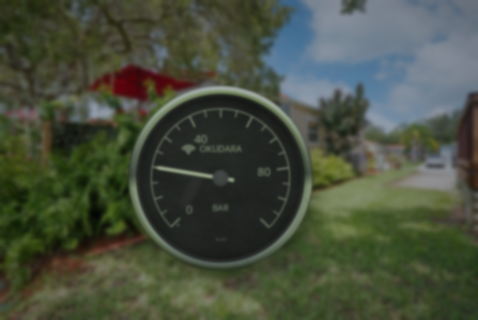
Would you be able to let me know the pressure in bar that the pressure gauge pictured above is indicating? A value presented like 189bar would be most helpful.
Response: 20bar
